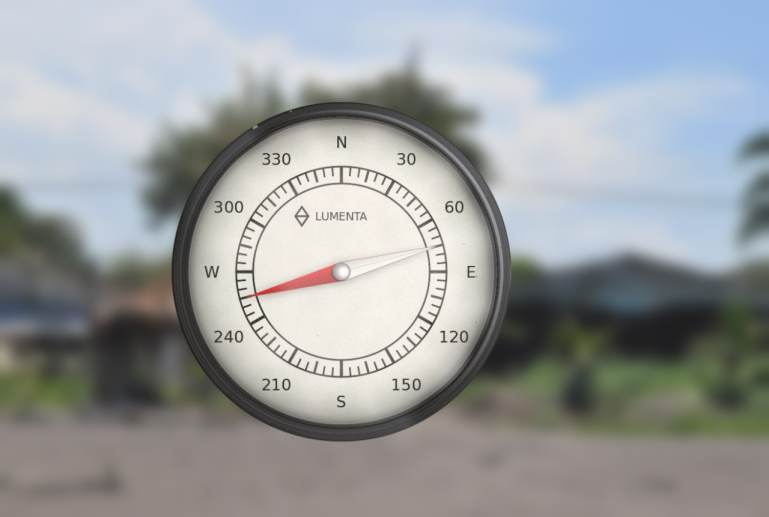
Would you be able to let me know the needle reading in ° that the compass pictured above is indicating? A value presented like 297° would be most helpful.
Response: 255°
